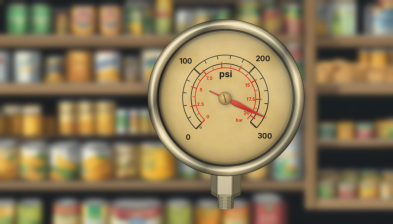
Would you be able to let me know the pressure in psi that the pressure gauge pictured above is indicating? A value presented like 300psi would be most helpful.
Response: 280psi
